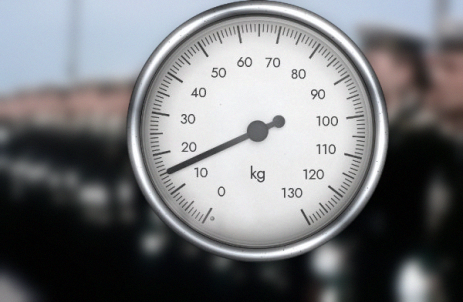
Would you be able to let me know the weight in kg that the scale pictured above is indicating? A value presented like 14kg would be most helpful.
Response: 15kg
